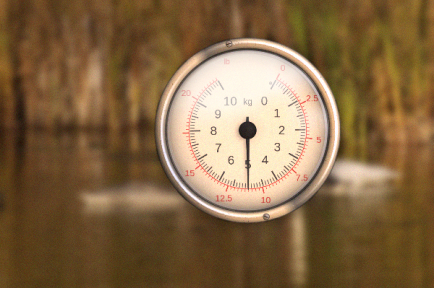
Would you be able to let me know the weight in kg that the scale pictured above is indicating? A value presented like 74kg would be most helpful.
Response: 5kg
